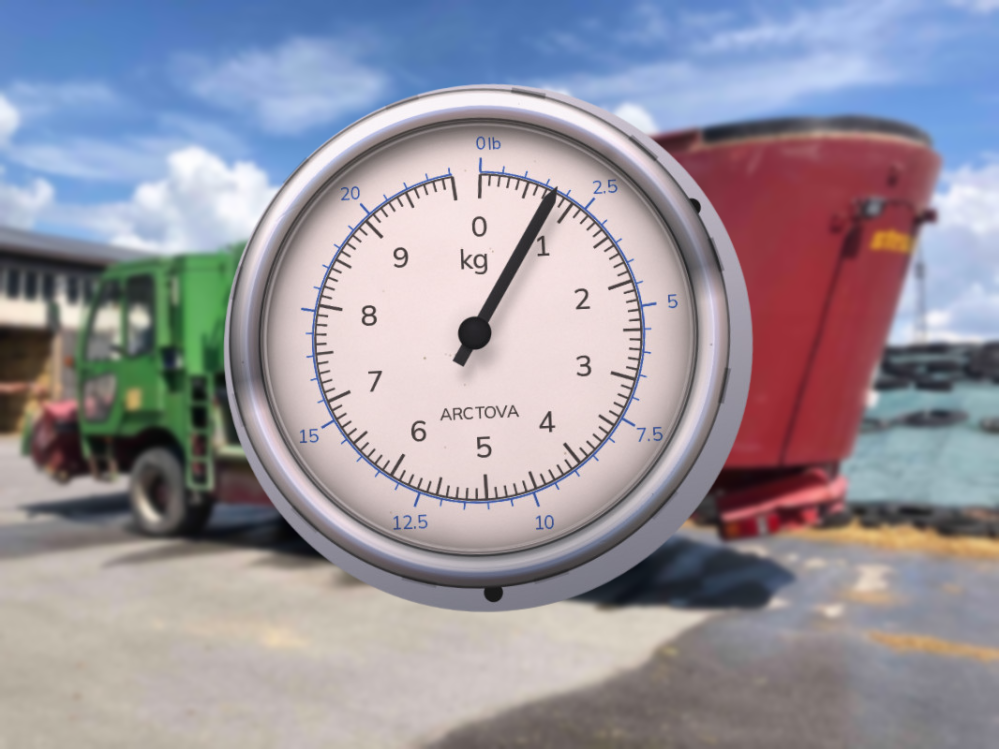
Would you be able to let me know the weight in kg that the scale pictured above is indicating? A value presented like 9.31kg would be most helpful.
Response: 0.8kg
